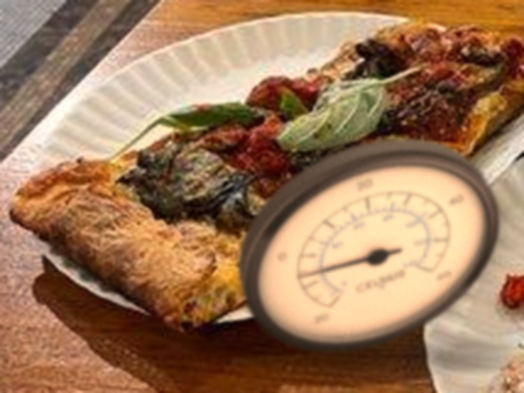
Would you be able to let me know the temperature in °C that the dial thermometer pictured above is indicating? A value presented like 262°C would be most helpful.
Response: -5°C
